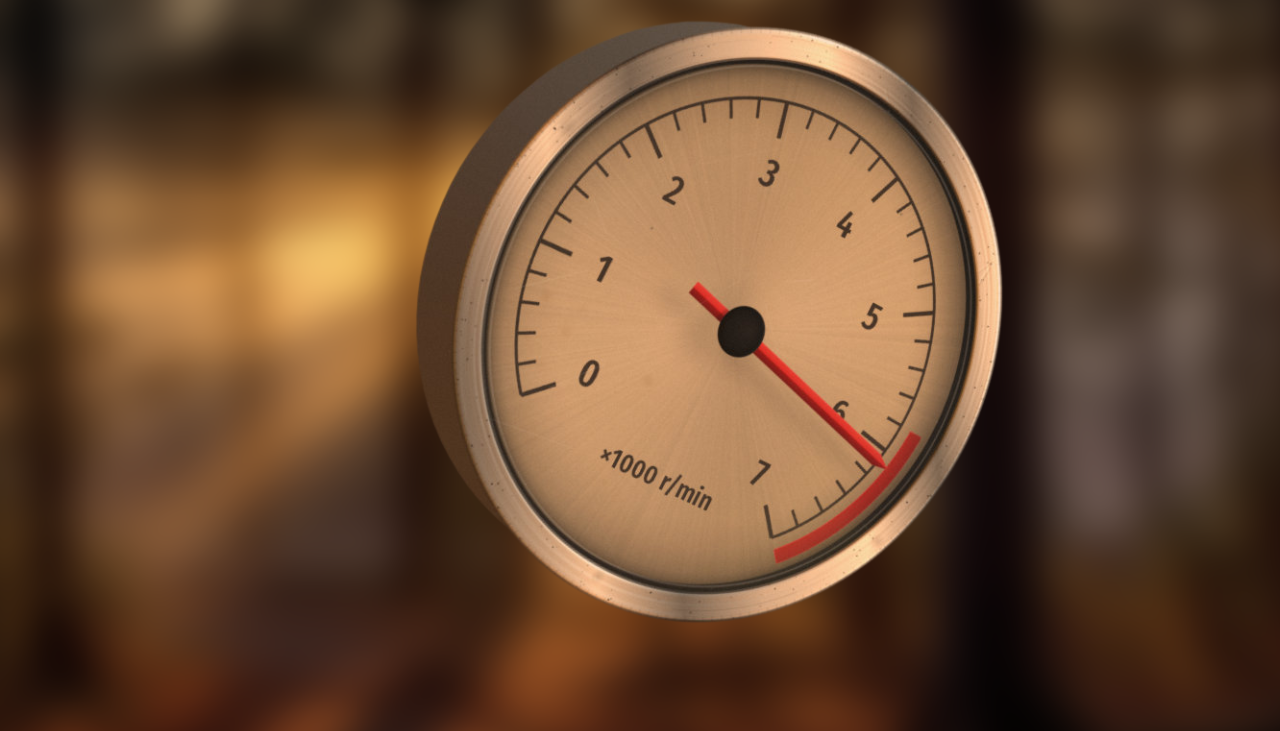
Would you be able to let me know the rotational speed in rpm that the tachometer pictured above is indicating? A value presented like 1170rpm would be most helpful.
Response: 6100rpm
